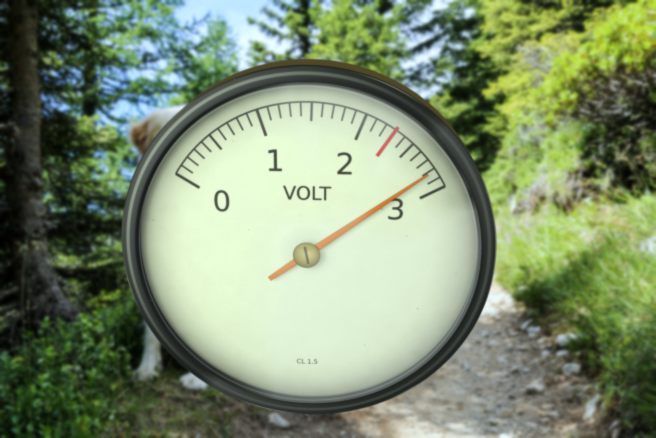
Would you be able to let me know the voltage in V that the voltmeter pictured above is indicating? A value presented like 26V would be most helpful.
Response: 2.8V
